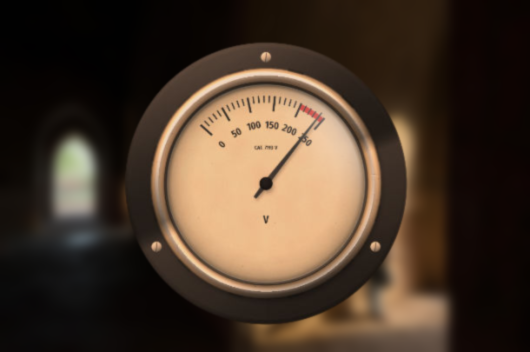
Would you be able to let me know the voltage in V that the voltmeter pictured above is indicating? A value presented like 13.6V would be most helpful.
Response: 240V
